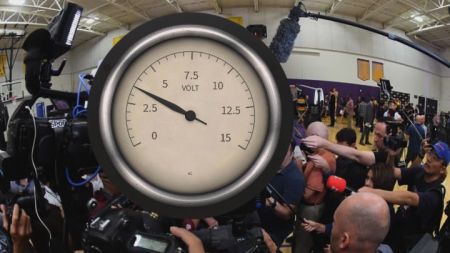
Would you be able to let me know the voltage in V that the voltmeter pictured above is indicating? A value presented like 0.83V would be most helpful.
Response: 3.5V
